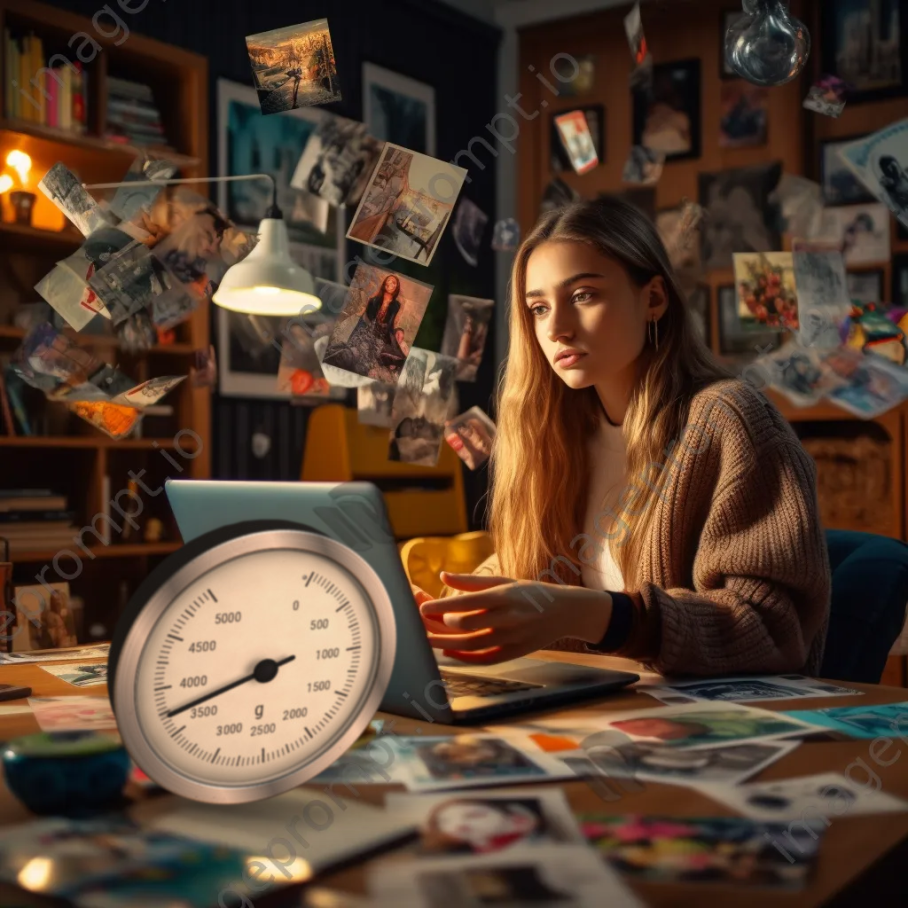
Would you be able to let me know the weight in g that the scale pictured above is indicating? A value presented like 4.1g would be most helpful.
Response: 3750g
